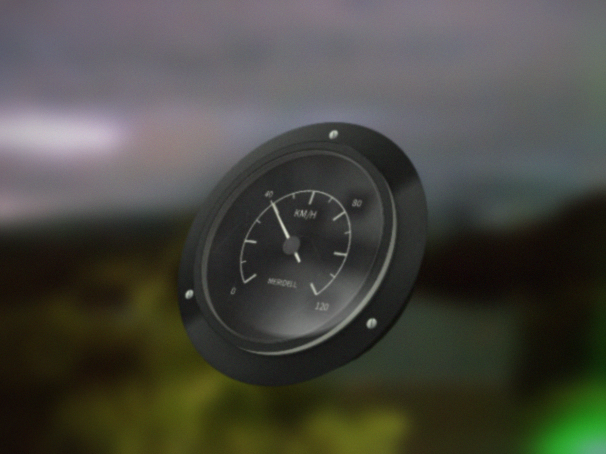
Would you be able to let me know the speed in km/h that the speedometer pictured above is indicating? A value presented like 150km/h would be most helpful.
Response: 40km/h
